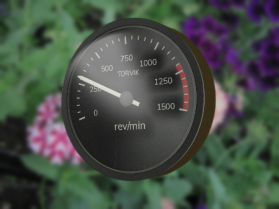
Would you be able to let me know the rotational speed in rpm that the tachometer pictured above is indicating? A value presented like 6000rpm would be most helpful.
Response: 300rpm
